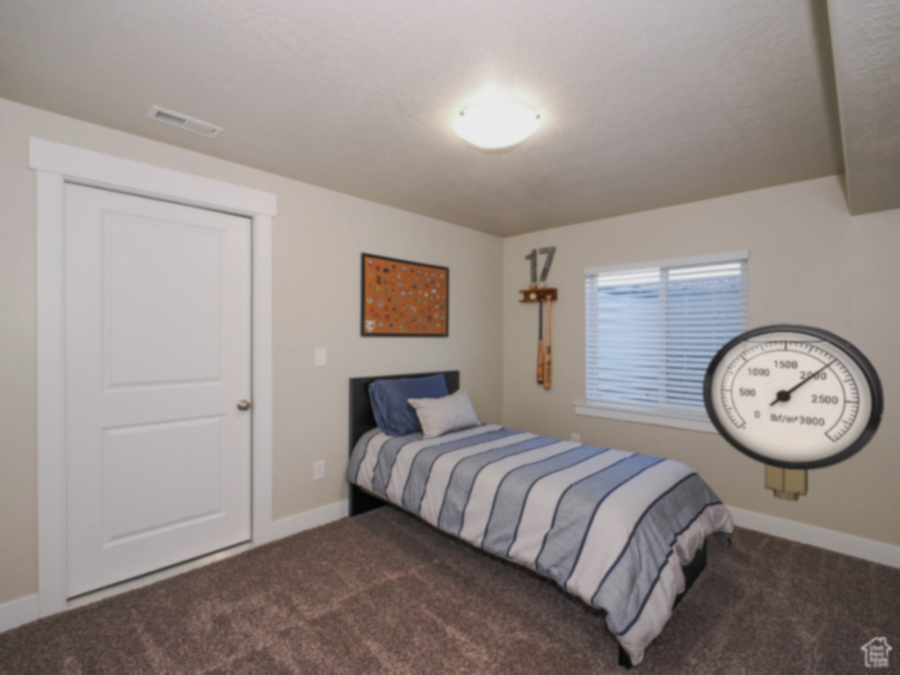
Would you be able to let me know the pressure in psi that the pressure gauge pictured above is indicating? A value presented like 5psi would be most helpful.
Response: 2000psi
